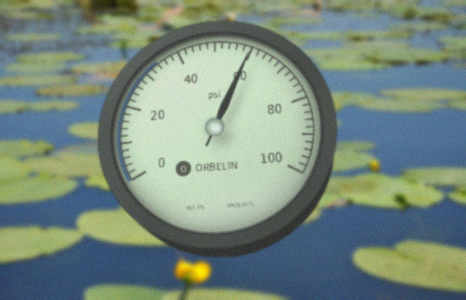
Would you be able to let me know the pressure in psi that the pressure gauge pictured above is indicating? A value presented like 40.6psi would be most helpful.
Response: 60psi
